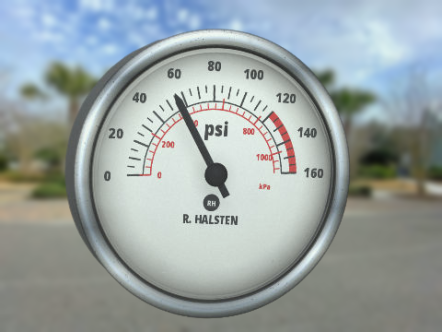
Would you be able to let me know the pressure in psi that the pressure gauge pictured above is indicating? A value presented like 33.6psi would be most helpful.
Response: 55psi
